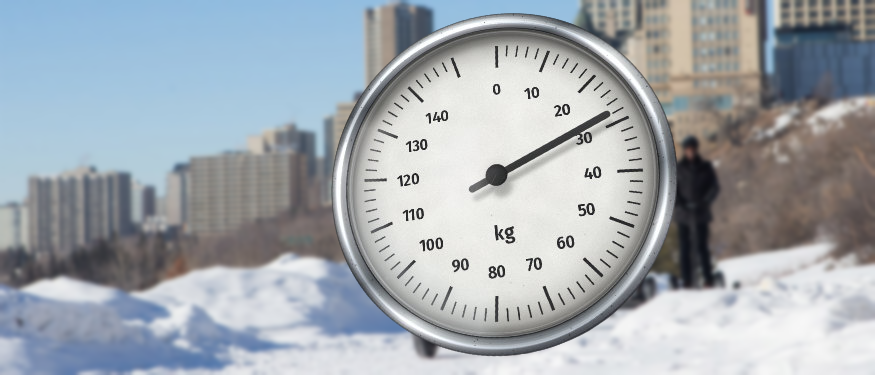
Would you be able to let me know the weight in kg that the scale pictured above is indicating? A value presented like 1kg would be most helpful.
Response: 28kg
